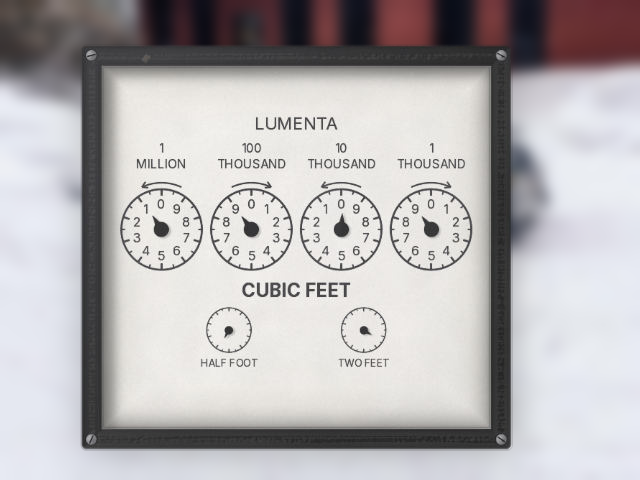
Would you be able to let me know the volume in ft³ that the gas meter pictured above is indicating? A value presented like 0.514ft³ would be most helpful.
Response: 89900ft³
